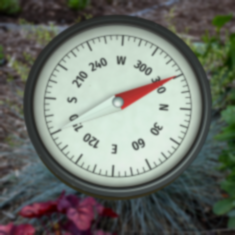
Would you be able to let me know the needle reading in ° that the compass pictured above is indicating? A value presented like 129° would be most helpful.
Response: 330°
